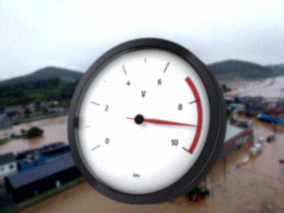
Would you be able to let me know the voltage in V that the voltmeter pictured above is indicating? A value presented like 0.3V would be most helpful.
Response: 9V
